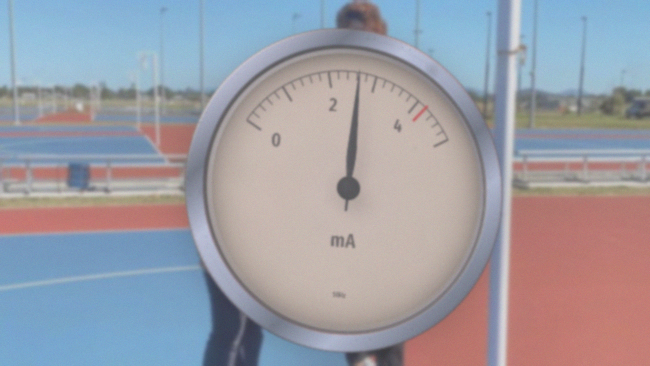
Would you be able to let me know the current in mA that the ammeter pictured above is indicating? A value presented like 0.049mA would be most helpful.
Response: 2.6mA
